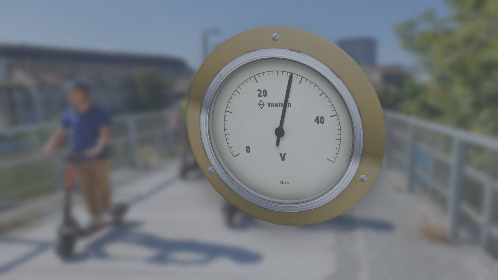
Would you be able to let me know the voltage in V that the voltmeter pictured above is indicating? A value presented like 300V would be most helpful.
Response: 28V
